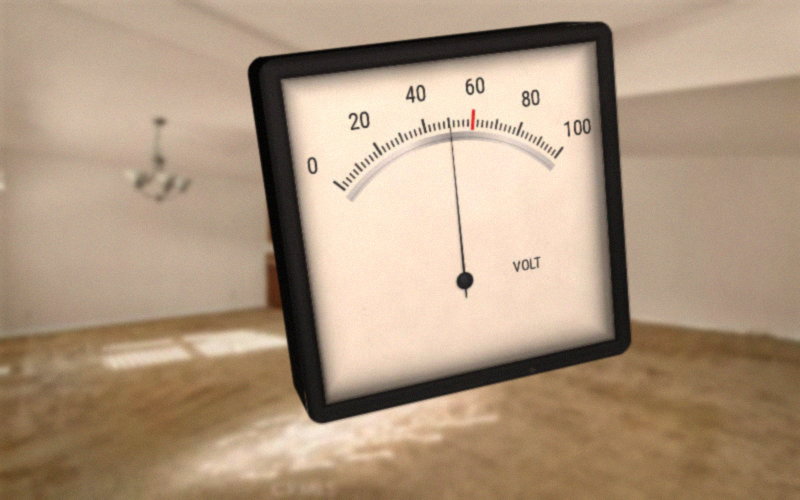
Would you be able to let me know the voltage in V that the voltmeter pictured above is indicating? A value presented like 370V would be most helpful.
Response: 50V
